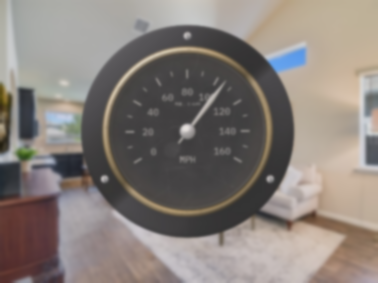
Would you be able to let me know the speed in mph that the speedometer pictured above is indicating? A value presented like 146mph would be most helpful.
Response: 105mph
